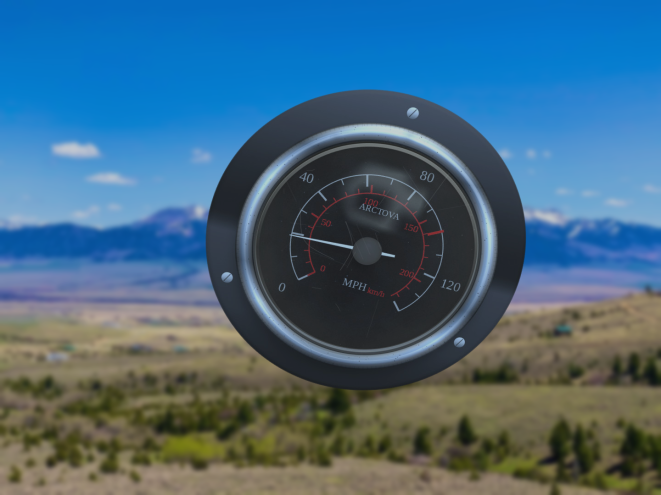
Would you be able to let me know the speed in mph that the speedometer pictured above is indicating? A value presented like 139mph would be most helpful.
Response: 20mph
